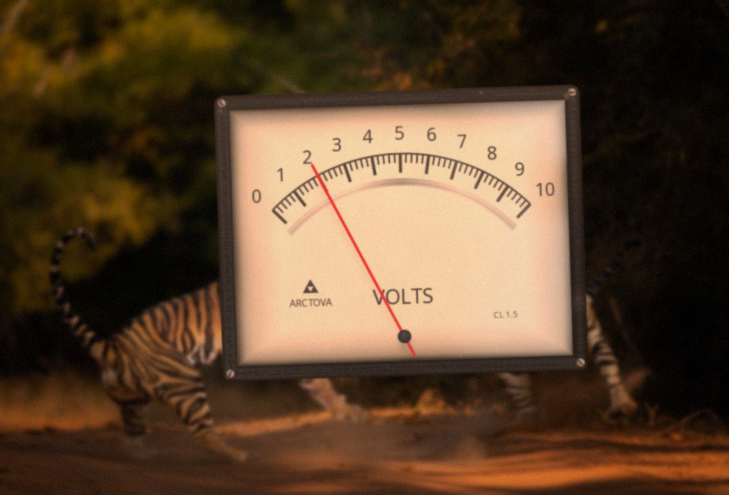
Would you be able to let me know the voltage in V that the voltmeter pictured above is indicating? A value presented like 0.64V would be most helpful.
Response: 2V
